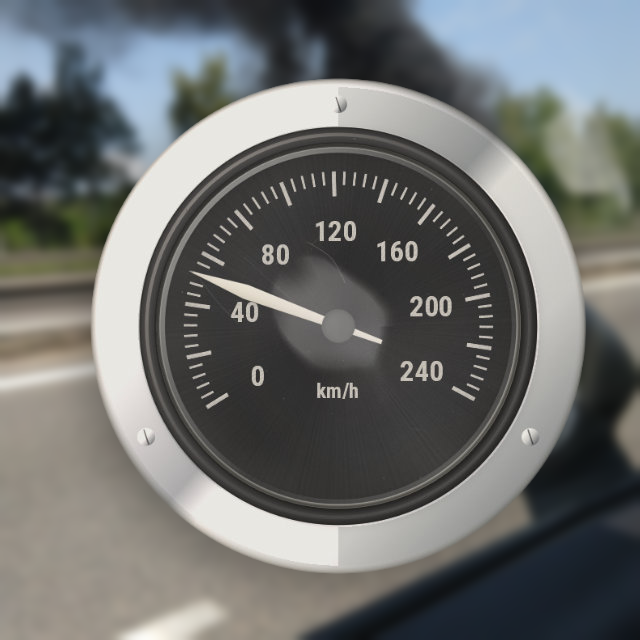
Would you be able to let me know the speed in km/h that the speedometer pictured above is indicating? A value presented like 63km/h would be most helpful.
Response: 52km/h
